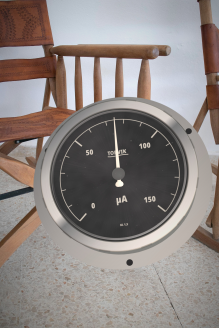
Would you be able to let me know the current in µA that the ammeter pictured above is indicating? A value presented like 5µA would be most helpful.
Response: 75µA
